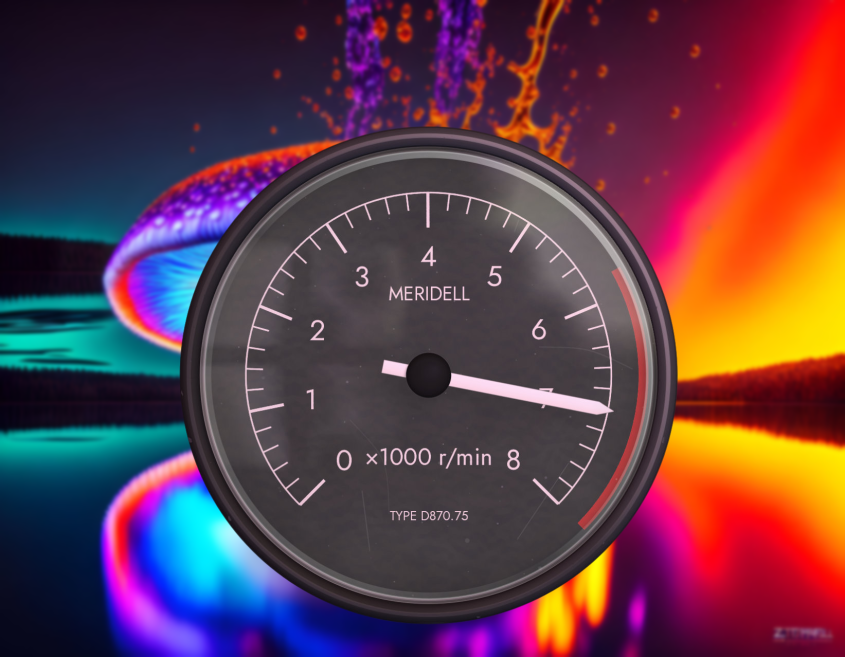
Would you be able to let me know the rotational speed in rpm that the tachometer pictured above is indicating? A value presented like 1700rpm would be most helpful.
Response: 7000rpm
